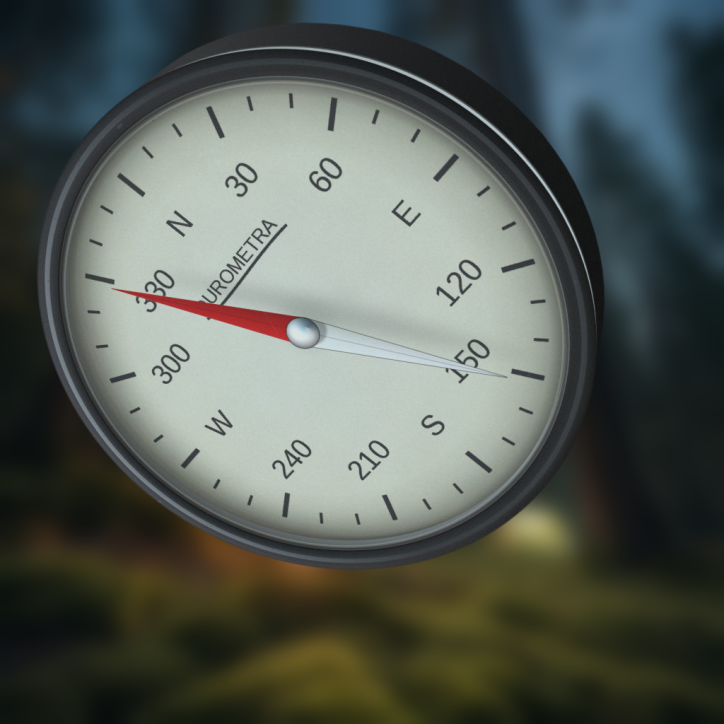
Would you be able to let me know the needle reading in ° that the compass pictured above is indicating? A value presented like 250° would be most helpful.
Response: 330°
